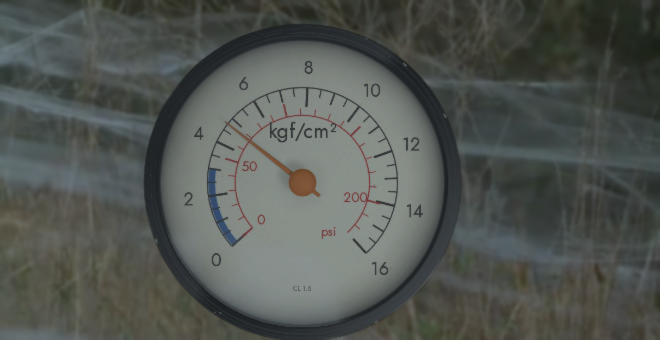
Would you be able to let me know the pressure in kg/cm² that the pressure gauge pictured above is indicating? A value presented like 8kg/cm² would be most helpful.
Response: 4.75kg/cm²
